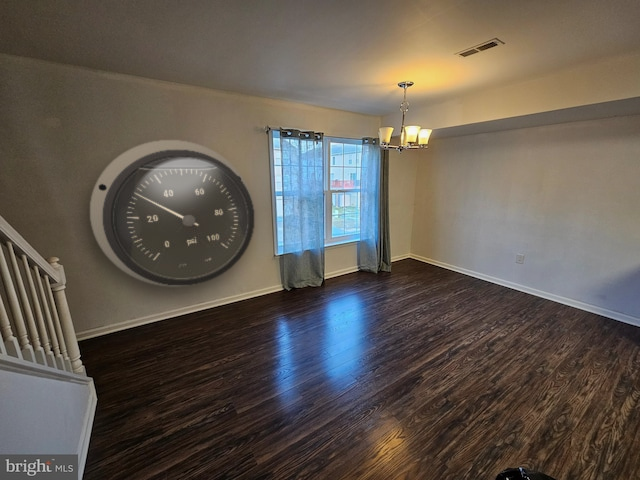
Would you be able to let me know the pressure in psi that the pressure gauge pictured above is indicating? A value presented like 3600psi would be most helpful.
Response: 30psi
